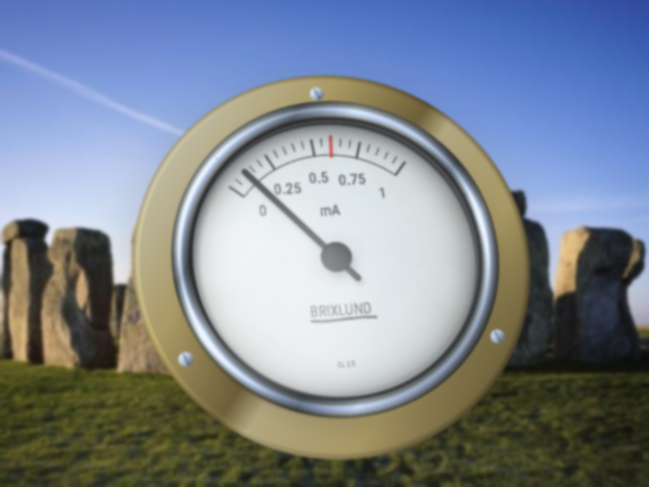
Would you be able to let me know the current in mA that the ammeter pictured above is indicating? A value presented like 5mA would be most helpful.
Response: 0.1mA
